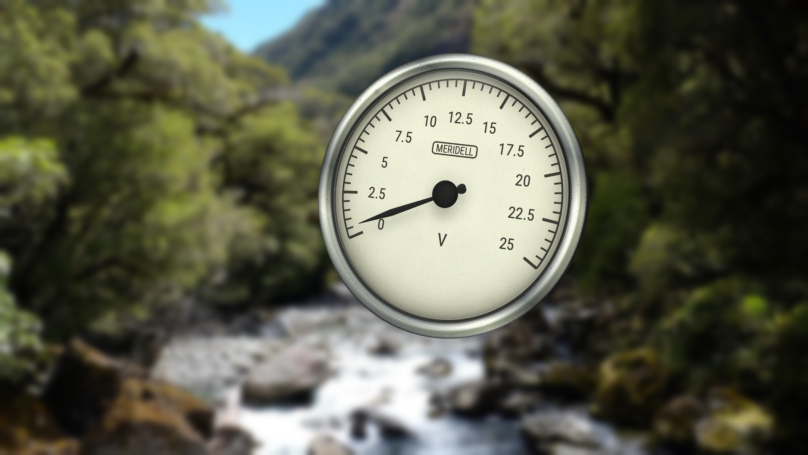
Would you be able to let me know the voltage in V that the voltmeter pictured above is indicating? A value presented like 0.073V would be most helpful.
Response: 0.5V
